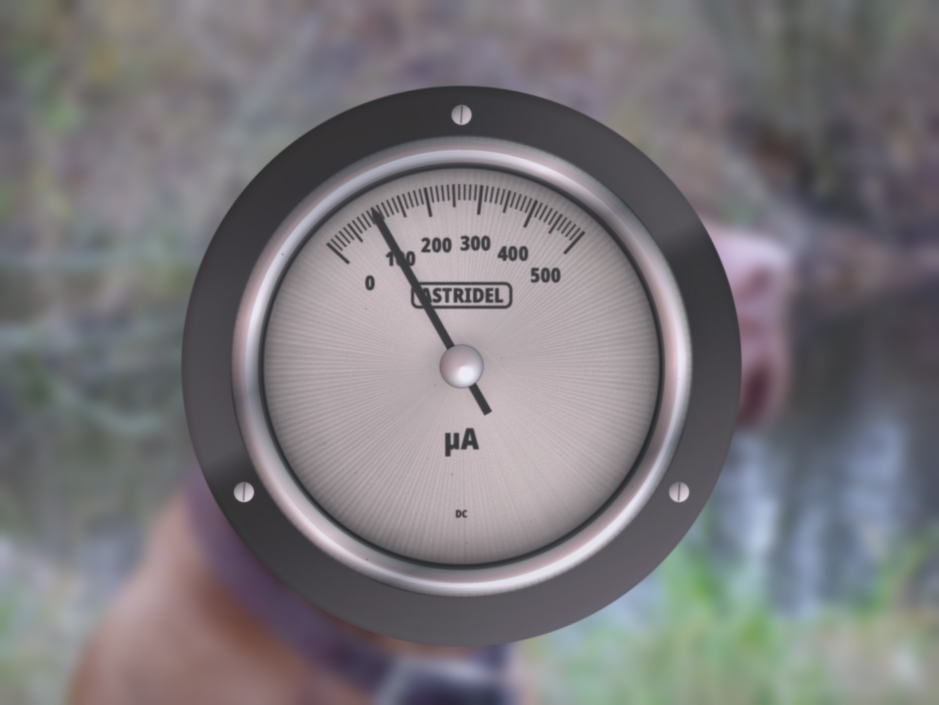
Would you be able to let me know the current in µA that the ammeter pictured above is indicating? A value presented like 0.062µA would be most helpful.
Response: 100µA
